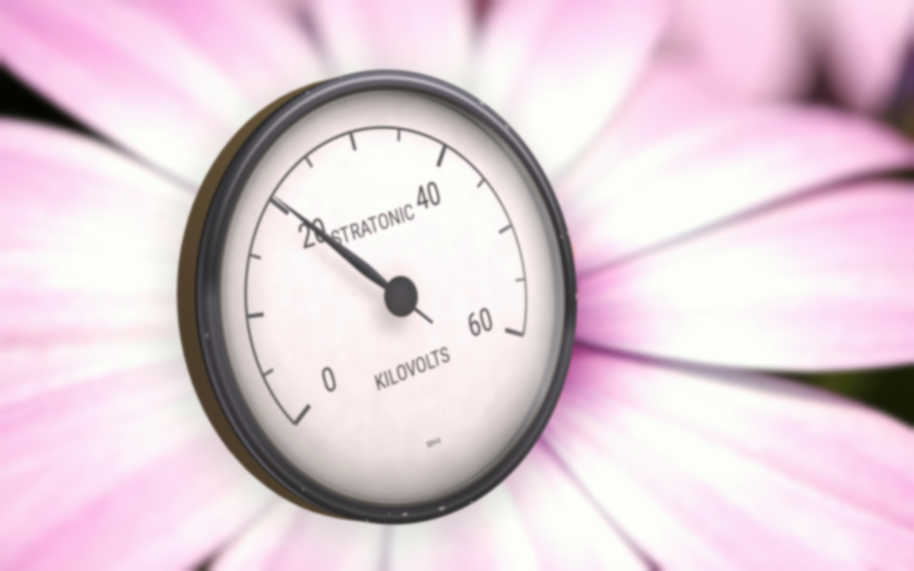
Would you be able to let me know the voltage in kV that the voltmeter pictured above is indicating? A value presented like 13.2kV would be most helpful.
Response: 20kV
